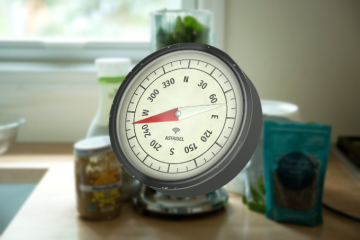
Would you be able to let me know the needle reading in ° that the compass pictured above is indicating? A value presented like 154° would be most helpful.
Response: 255°
